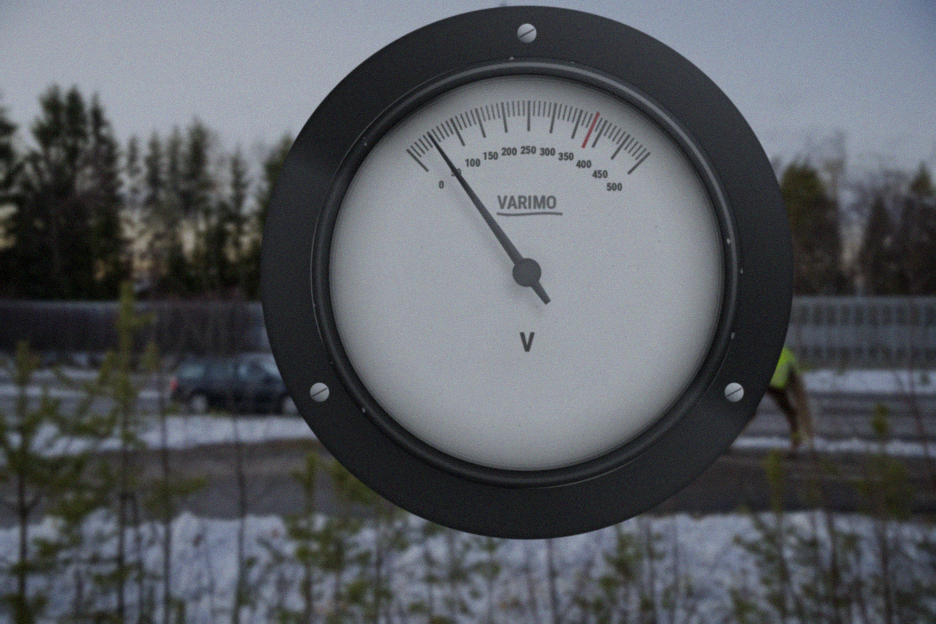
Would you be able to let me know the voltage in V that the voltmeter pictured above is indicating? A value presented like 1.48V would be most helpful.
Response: 50V
